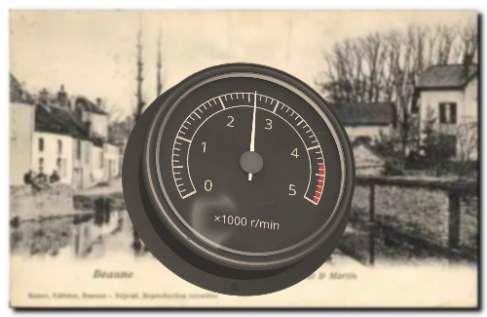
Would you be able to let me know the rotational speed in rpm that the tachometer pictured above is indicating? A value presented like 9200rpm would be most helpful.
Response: 2600rpm
